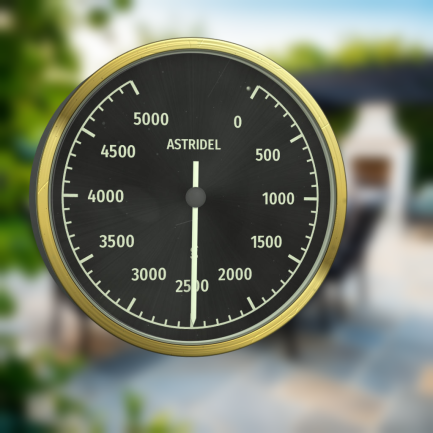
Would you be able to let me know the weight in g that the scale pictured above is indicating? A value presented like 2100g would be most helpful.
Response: 2500g
